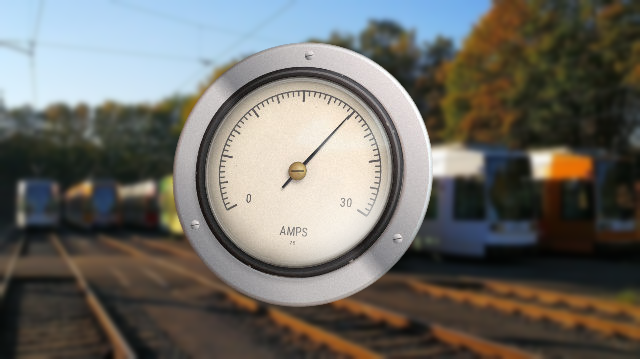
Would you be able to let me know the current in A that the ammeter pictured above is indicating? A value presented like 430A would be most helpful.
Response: 20A
